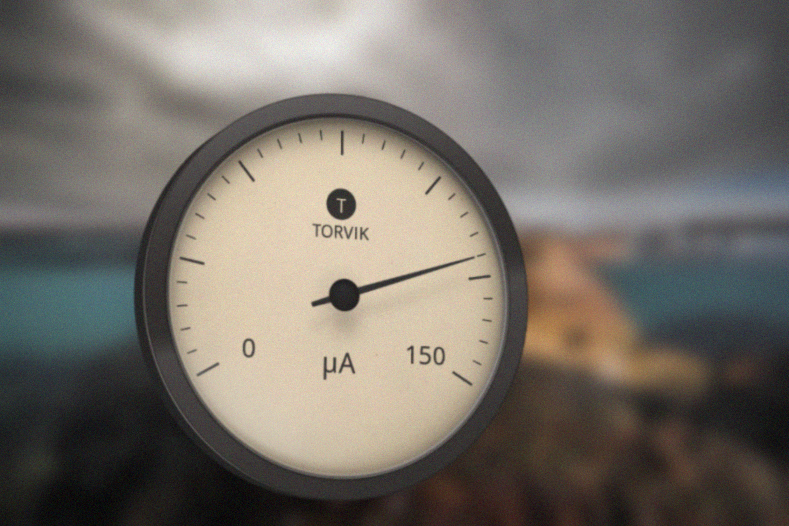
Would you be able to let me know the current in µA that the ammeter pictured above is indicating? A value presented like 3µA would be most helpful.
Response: 120µA
